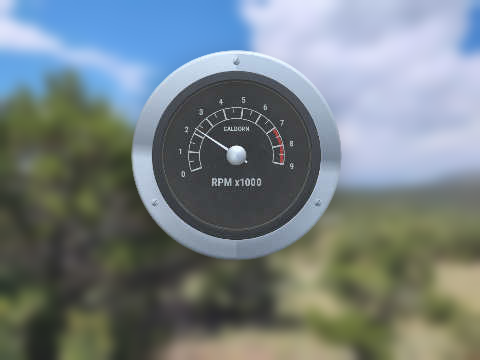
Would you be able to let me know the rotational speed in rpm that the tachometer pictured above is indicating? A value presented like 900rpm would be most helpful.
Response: 2250rpm
